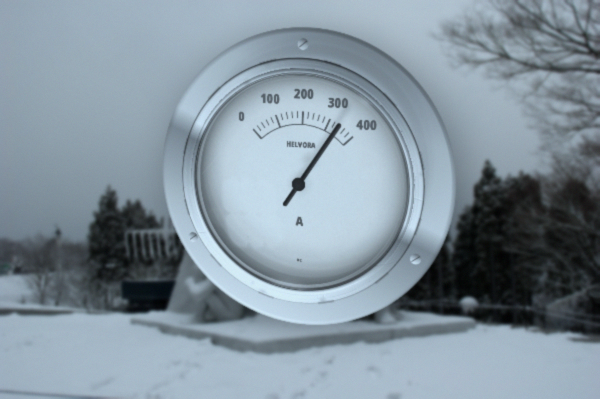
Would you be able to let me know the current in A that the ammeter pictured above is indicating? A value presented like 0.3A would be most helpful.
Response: 340A
